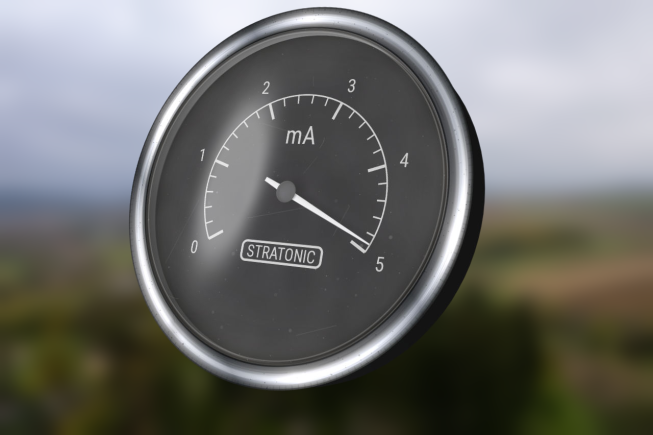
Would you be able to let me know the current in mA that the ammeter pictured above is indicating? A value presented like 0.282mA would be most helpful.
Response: 4.9mA
